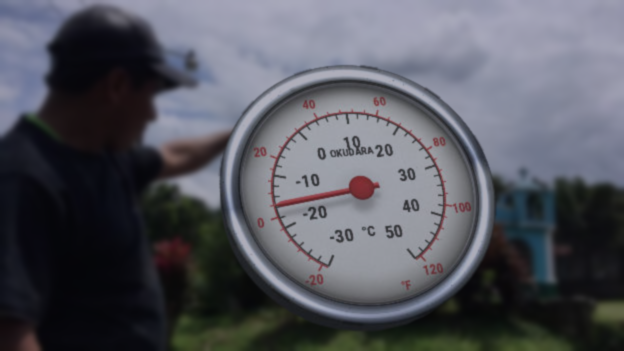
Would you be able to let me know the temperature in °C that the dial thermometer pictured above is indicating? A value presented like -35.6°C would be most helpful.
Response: -16°C
